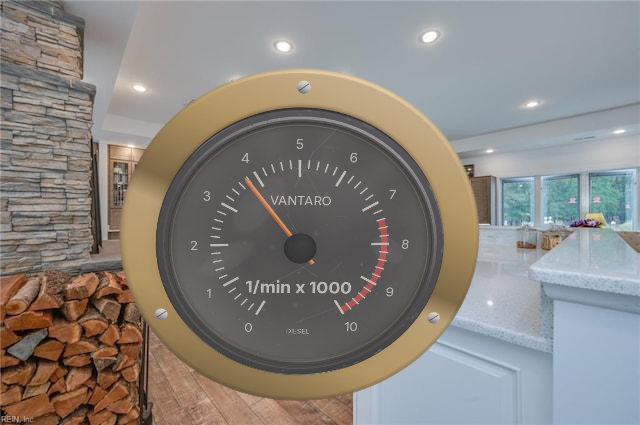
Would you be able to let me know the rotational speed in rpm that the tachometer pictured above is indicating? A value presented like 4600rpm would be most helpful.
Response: 3800rpm
